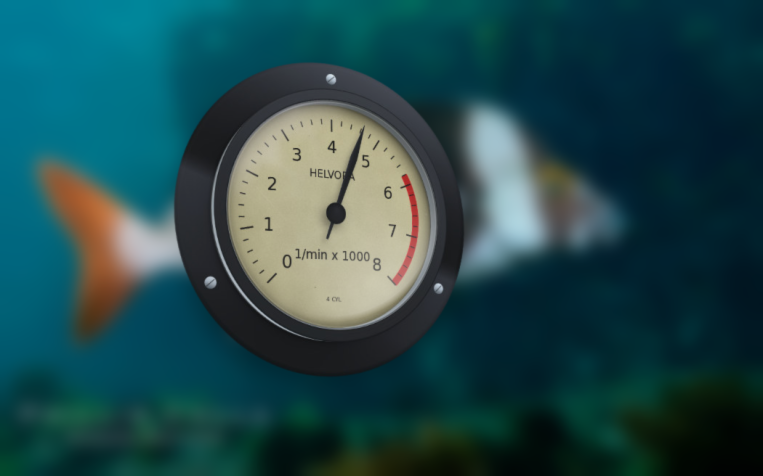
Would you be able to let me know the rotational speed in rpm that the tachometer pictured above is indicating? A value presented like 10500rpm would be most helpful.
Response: 4600rpm
